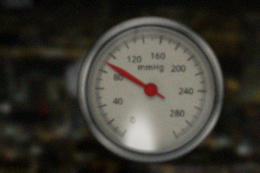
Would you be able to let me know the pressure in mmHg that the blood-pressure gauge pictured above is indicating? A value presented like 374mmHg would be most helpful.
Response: 90mmHg
